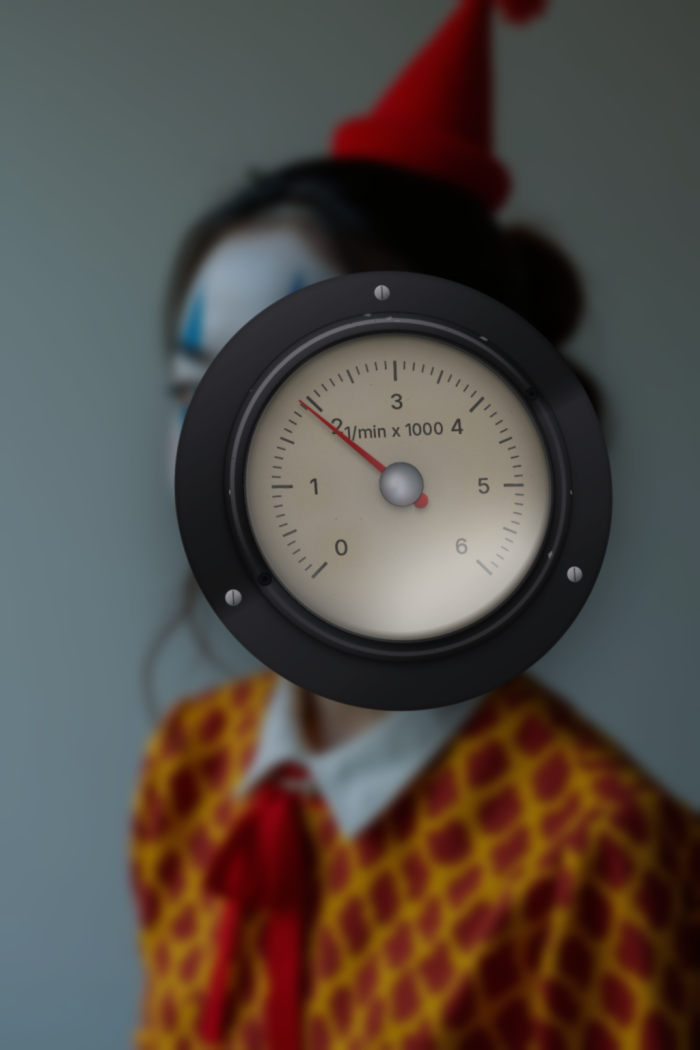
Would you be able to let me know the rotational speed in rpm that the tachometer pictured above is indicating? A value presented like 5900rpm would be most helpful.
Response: 1900rpm
